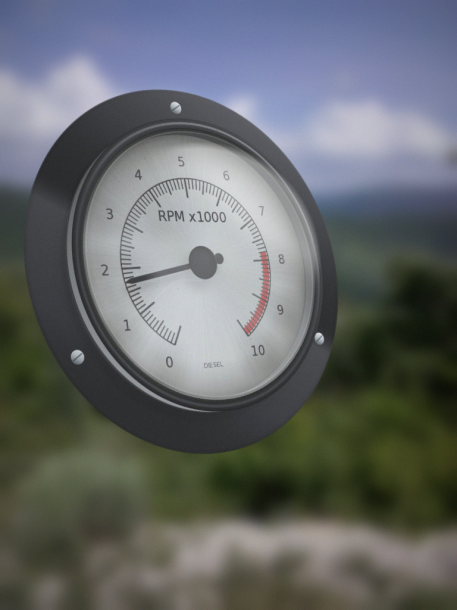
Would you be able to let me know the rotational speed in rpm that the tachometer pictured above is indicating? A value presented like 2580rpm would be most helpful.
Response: 1700rpm
